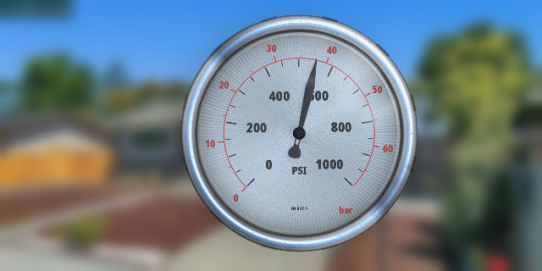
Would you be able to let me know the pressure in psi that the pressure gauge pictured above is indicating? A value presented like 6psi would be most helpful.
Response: 550psi
